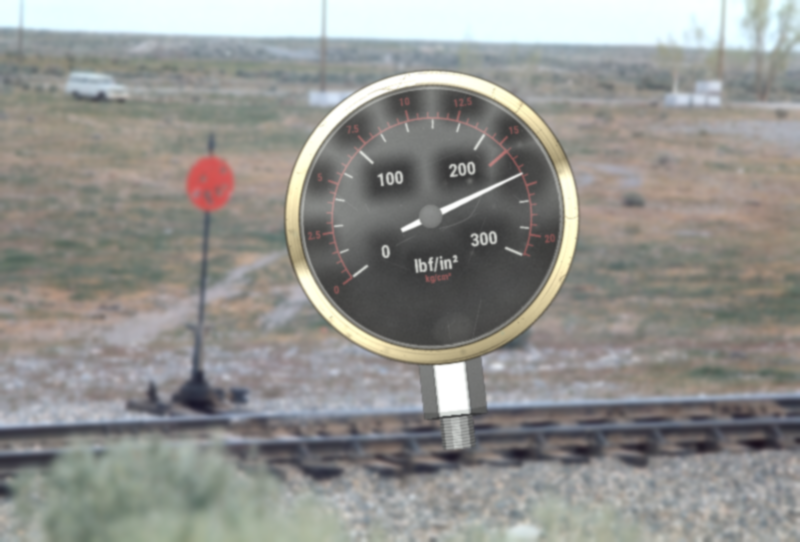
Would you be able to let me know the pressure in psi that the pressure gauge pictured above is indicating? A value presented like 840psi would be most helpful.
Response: 240psi
